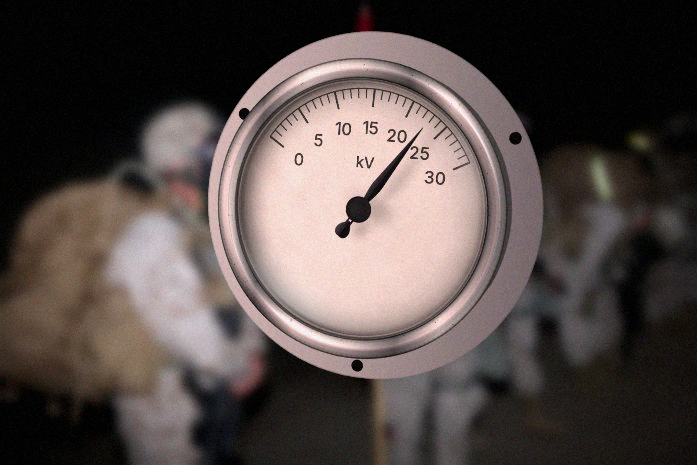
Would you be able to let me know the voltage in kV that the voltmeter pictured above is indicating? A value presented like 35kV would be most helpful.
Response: 23kV
